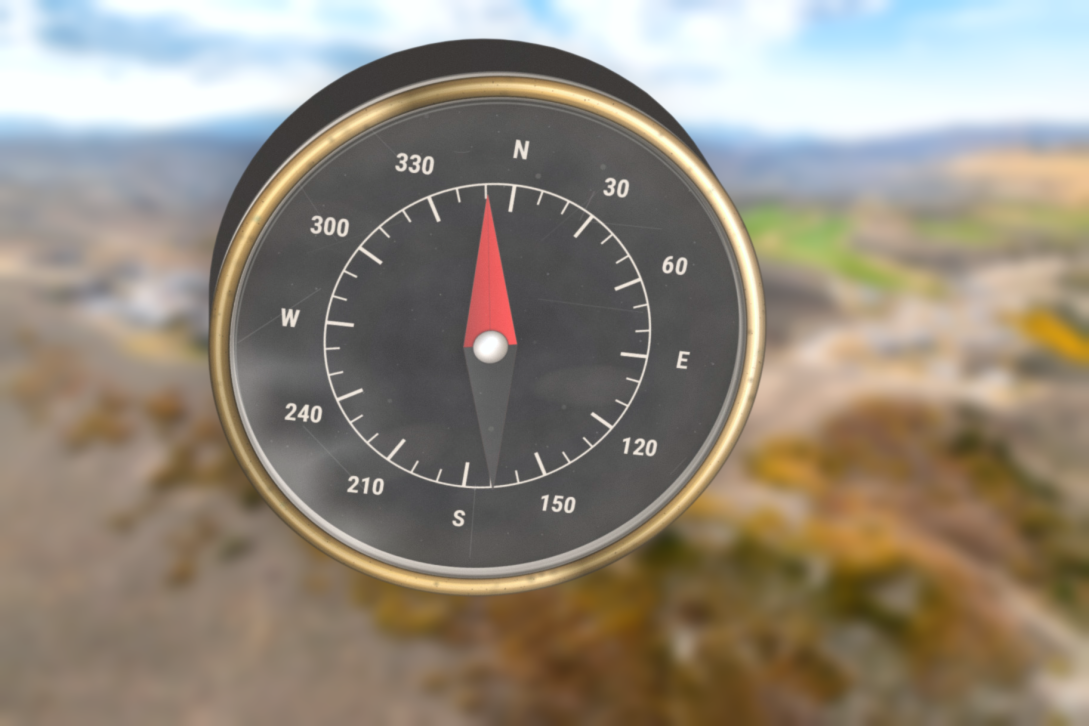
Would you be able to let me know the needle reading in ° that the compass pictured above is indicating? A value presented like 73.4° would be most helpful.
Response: 350°
